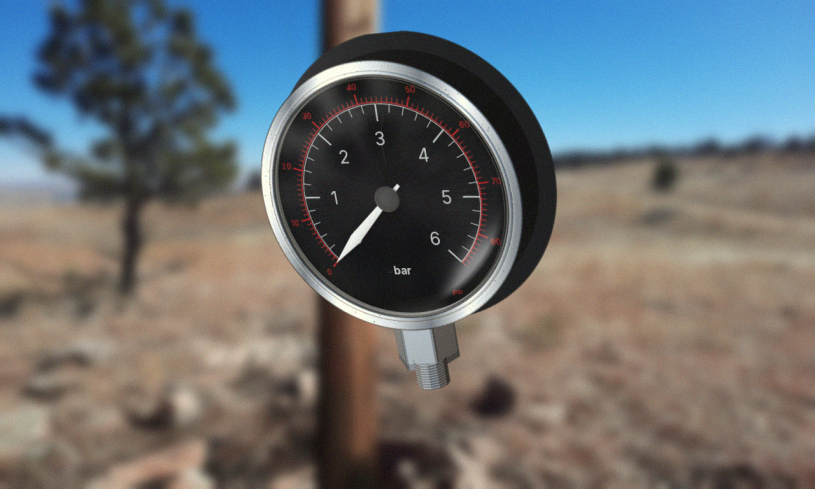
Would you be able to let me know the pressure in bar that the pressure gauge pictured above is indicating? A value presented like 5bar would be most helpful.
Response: 0bar
